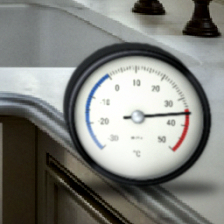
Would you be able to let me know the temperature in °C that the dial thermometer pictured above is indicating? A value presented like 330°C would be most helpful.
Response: 35°C
